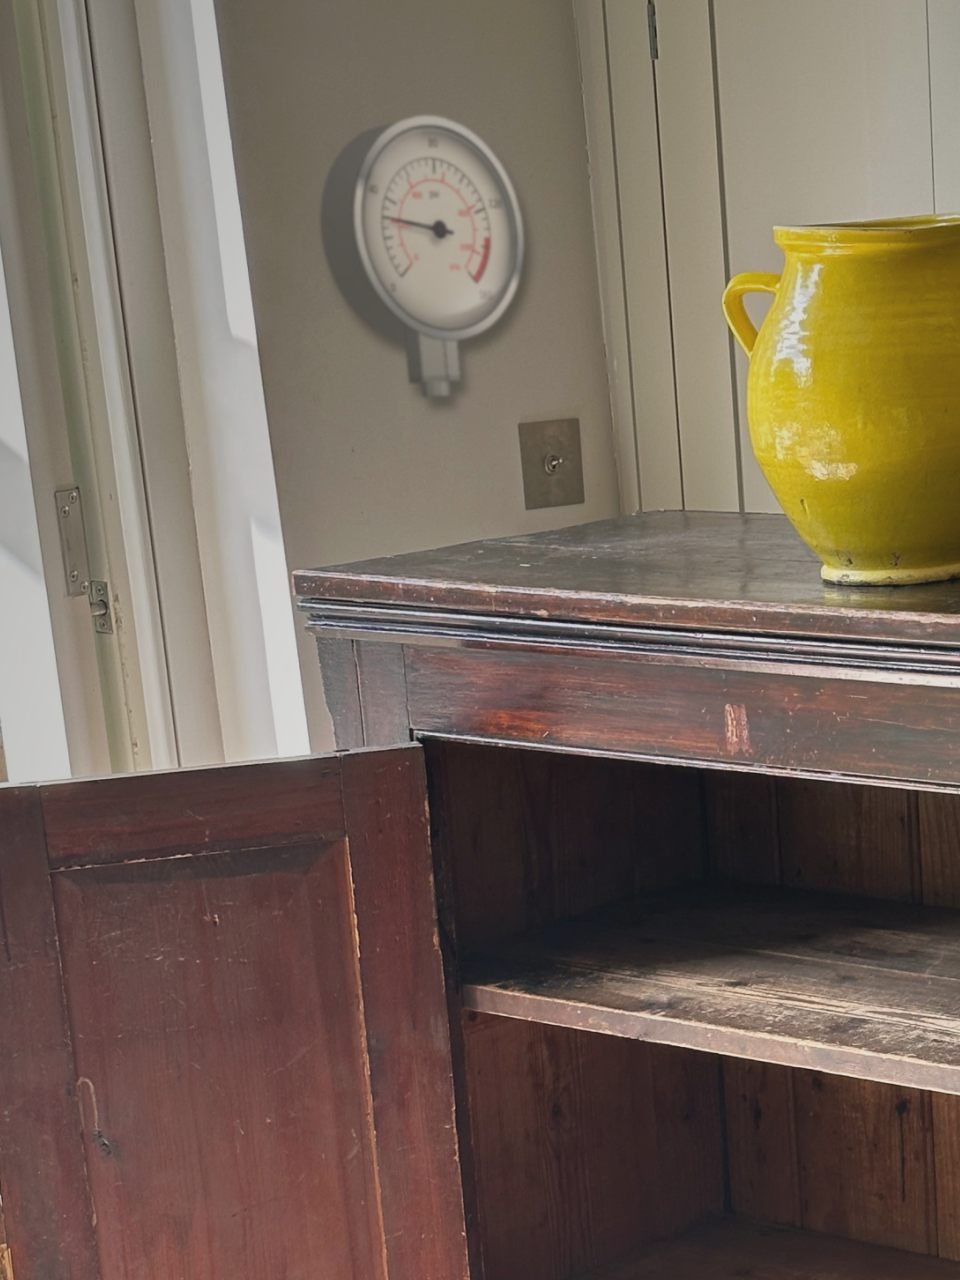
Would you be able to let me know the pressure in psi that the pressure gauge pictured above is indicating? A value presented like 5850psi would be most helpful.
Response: 30psi
